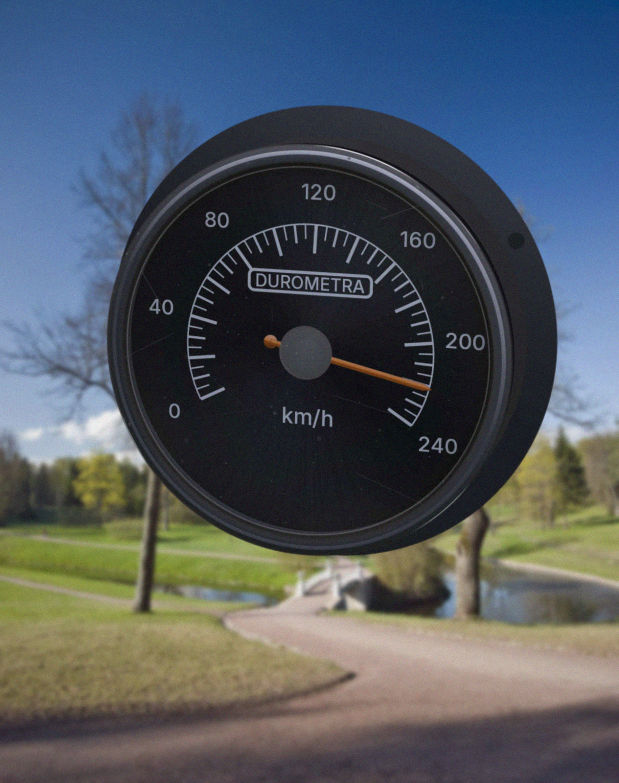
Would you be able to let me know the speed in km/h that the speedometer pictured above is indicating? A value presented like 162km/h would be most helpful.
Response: 220km/h
